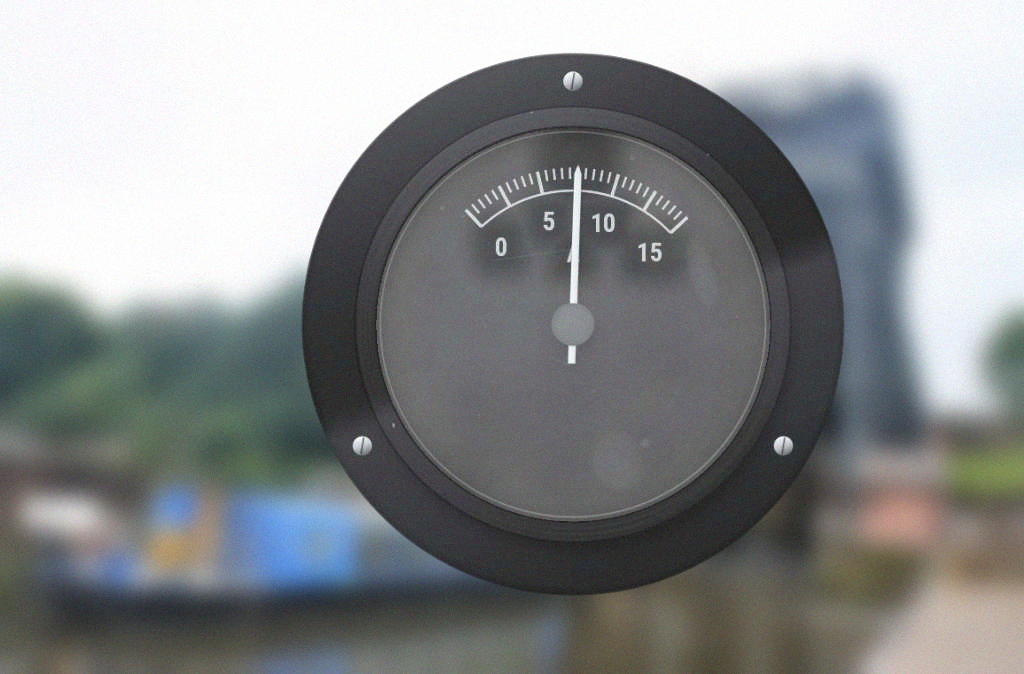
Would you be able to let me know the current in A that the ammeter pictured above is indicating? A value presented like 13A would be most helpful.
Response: 7.5A
